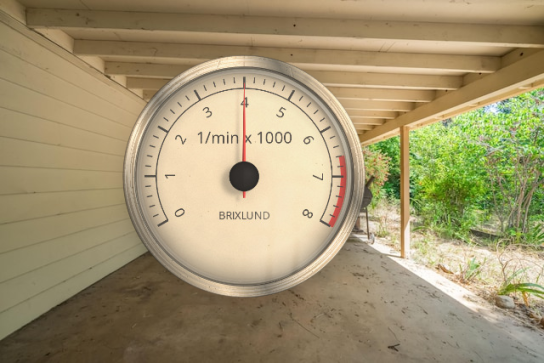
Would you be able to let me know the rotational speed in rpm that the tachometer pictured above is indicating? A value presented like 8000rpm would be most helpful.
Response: 4000rpm
